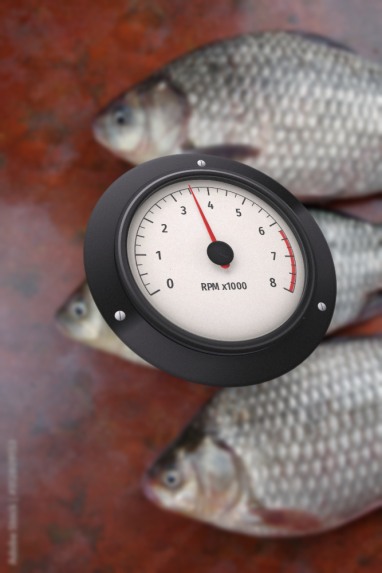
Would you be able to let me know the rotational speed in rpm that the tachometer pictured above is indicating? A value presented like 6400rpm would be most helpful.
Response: 3500rpm
